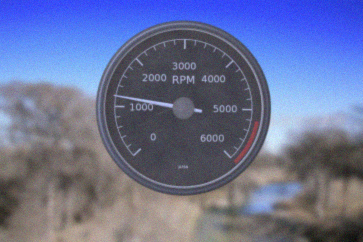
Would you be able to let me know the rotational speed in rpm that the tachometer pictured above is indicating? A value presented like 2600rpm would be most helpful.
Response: 1200rpm
